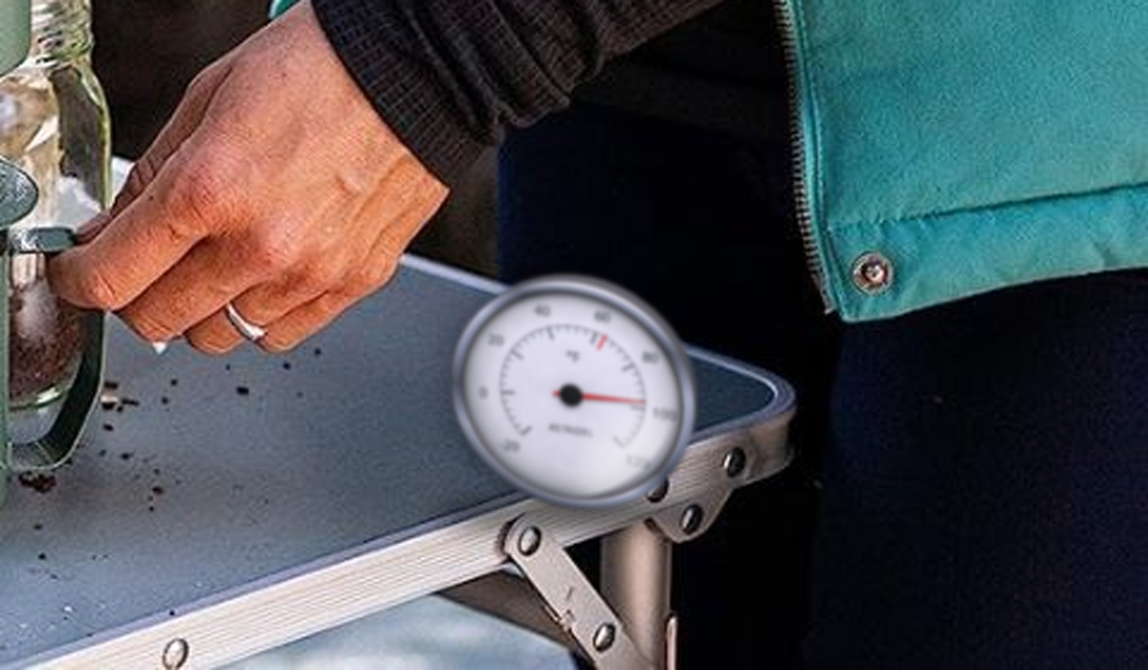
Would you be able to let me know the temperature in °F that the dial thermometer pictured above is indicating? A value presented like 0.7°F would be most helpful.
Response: 96°F
